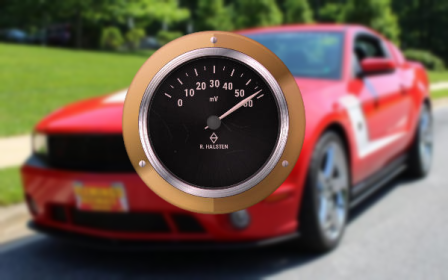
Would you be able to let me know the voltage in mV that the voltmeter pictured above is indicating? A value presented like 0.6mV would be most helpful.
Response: 57.5mV
